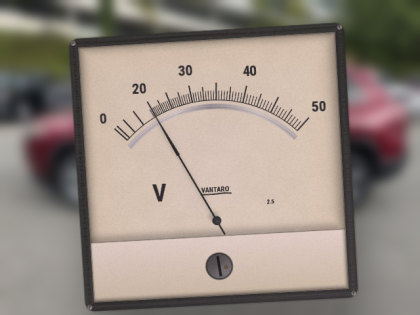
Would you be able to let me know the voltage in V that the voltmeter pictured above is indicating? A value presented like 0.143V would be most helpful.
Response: 20V
